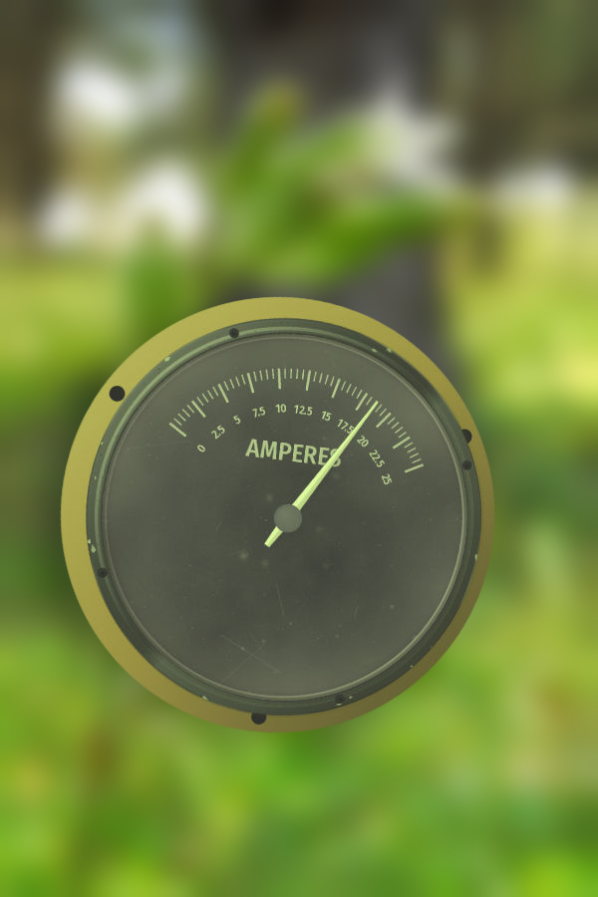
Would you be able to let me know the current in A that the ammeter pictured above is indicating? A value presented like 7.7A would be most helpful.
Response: 18.5A
